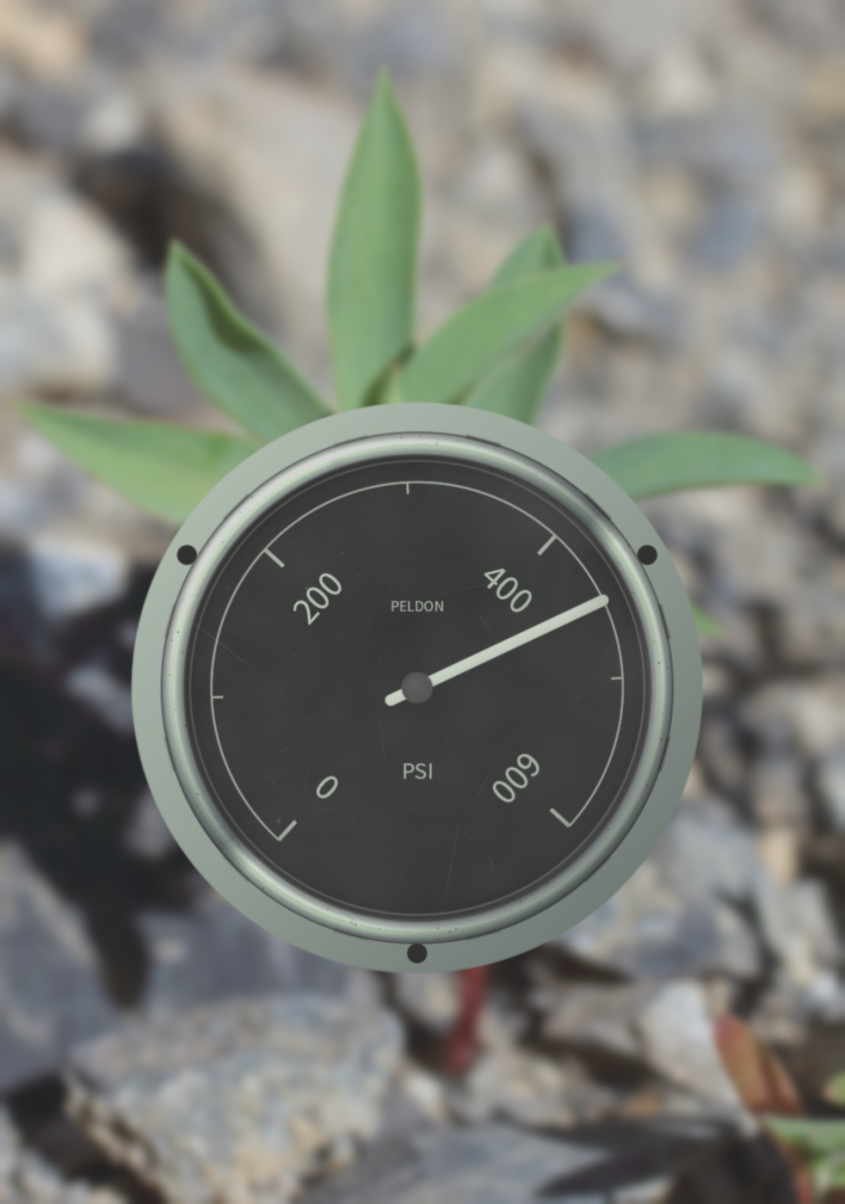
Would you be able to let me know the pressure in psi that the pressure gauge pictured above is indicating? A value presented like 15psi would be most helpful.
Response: 450psi
